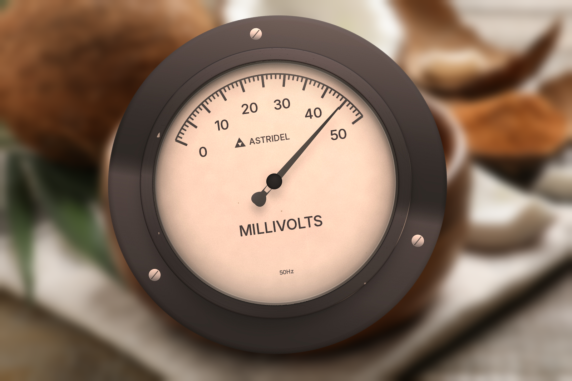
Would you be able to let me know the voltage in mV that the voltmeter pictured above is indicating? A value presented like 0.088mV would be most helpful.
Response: 45mV
